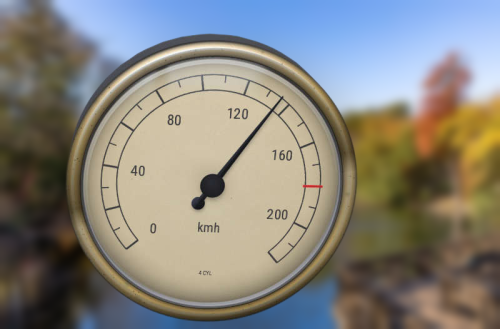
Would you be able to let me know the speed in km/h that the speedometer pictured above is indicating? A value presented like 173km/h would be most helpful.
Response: 135km/h
